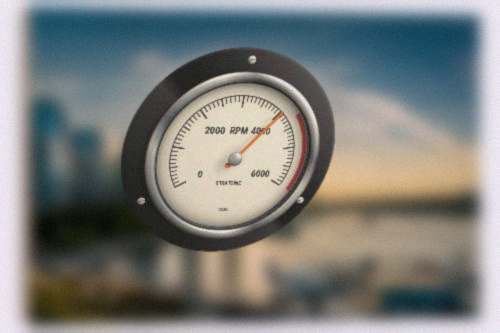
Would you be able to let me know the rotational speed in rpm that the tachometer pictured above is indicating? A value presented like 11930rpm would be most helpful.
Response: 4000rpm
